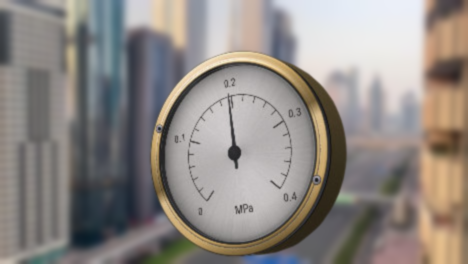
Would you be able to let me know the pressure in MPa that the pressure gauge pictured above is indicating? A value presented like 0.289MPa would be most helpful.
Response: 0.2MPa
